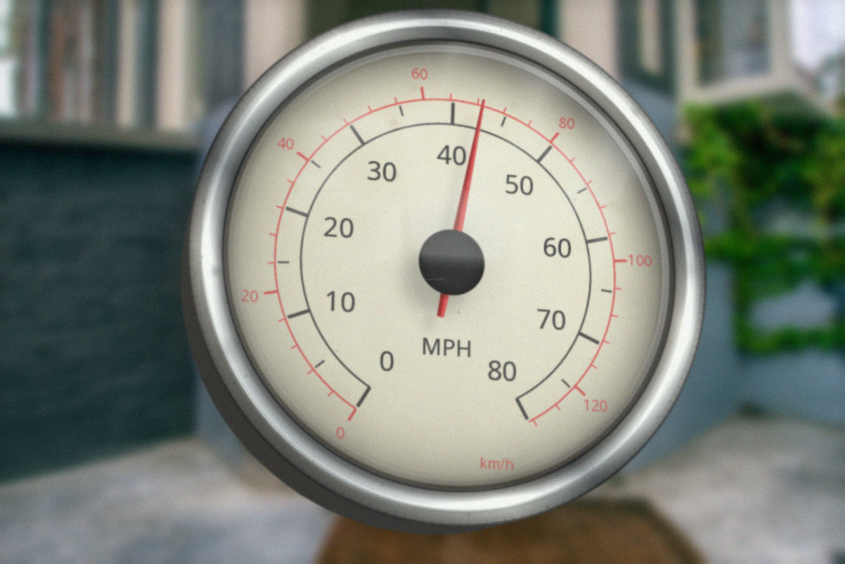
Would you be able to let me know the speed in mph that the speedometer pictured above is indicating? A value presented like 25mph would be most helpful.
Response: 42.5mph
